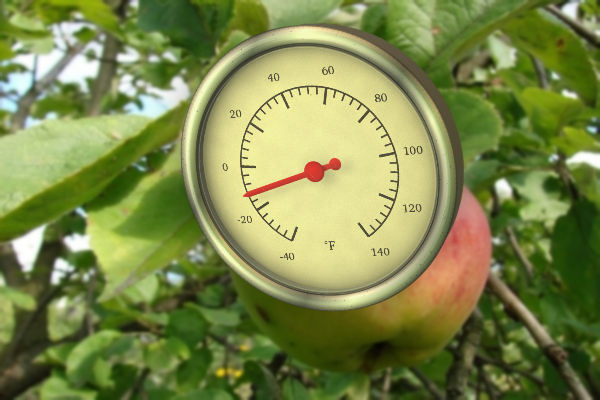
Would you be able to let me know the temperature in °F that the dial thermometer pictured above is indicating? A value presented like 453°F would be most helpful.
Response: -12°F
